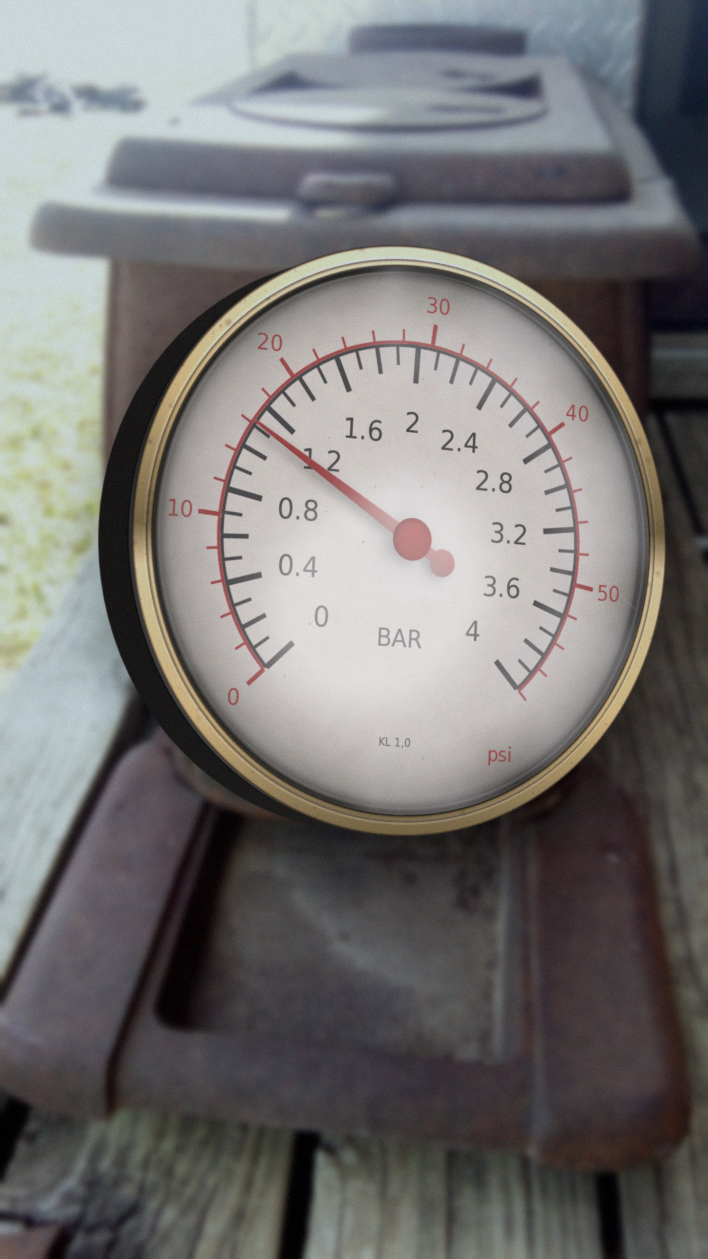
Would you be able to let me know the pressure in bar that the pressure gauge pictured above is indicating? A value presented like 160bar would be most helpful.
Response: 1.1bar
